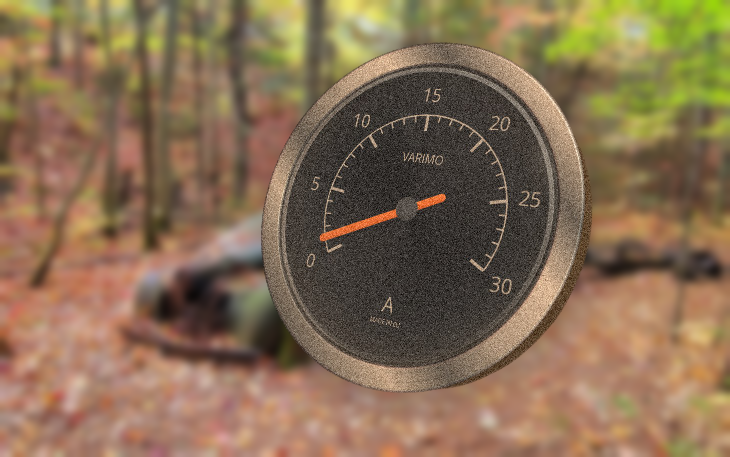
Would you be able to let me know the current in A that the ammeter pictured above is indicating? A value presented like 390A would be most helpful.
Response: 1A
